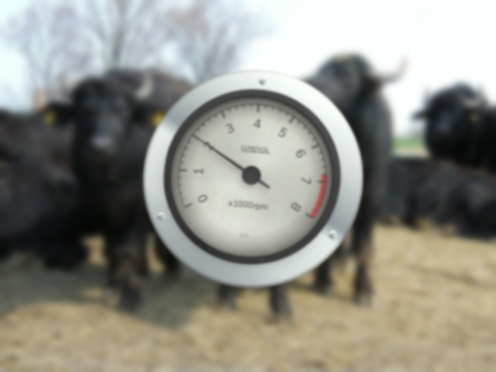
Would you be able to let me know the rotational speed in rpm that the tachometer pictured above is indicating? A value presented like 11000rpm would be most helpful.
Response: 2000rpm
